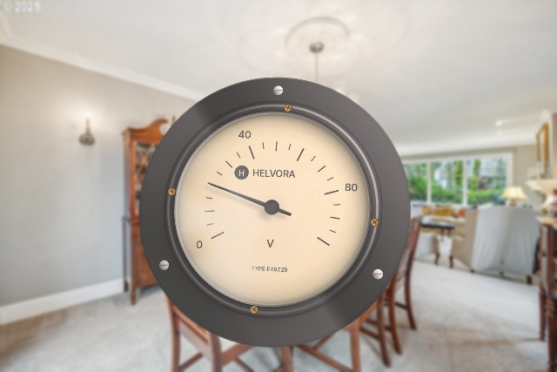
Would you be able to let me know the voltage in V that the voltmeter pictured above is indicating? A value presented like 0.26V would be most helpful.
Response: 20V
